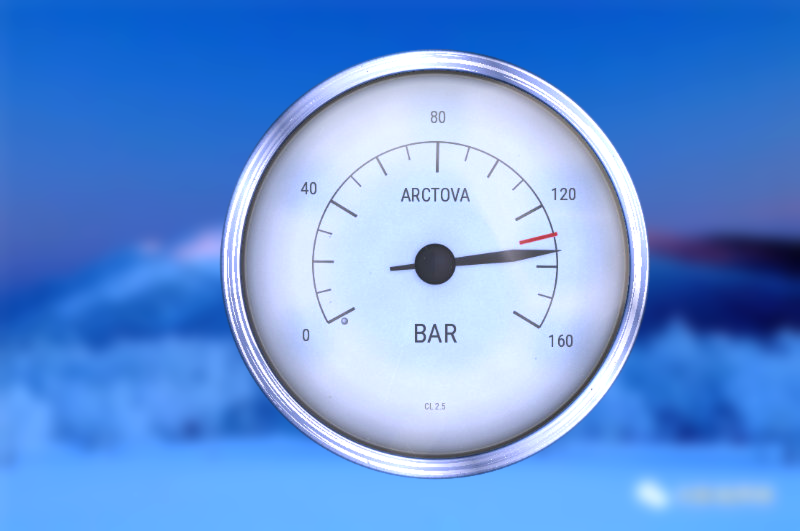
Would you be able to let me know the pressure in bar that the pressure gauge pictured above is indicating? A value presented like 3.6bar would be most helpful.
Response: 135bar
